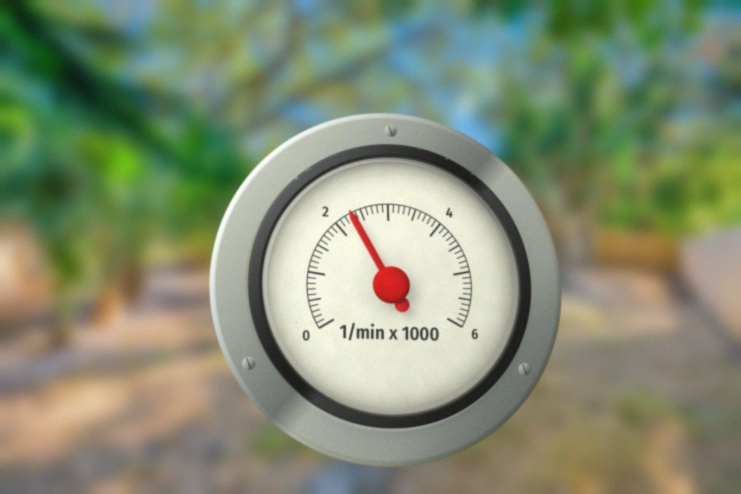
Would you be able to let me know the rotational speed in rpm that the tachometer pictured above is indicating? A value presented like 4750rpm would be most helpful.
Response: 2300rpm
